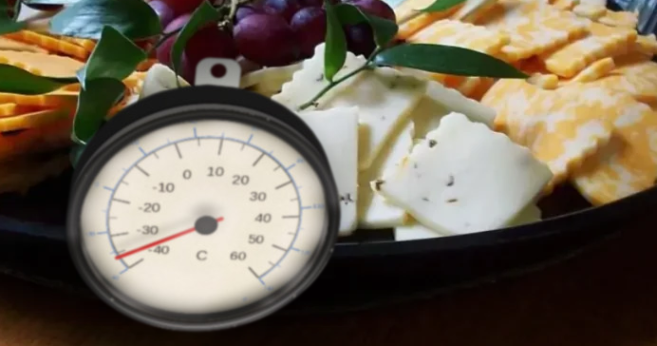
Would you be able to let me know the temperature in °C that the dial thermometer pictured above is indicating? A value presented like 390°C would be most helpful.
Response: -35°C
